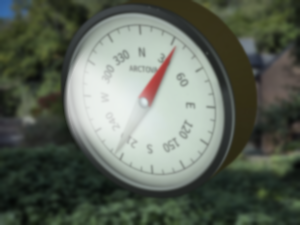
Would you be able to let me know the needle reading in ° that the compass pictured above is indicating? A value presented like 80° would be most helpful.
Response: 35°
